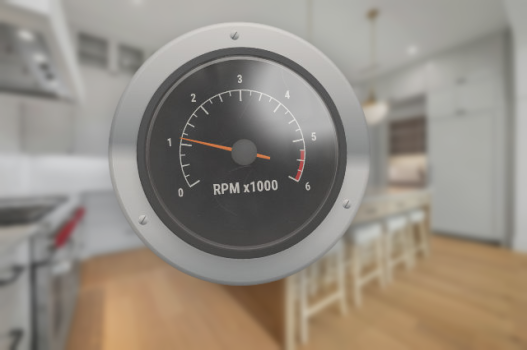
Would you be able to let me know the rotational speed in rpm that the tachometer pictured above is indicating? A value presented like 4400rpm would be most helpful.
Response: 1125rpm
